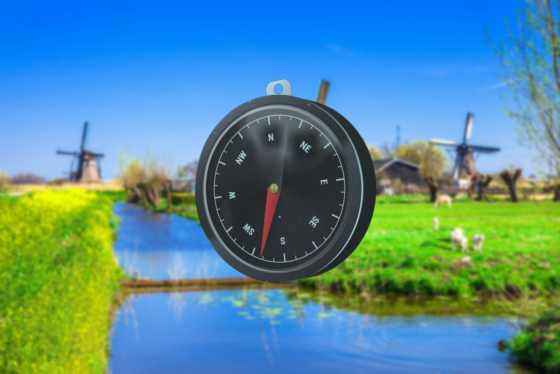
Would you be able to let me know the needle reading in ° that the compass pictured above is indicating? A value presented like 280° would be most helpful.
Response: 200°
